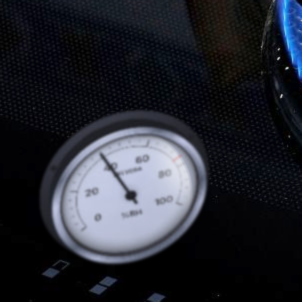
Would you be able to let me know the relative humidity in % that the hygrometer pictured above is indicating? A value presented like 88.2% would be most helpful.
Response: 40%
